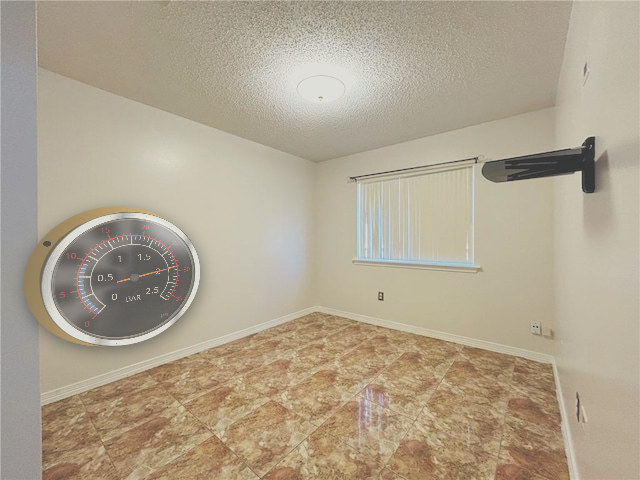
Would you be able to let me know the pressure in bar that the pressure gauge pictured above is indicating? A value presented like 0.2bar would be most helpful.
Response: 2bar
